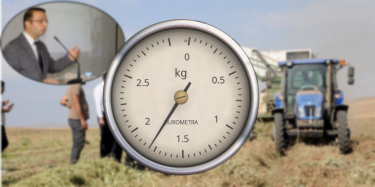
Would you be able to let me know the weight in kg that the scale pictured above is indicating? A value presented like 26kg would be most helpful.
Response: 1.8kg
